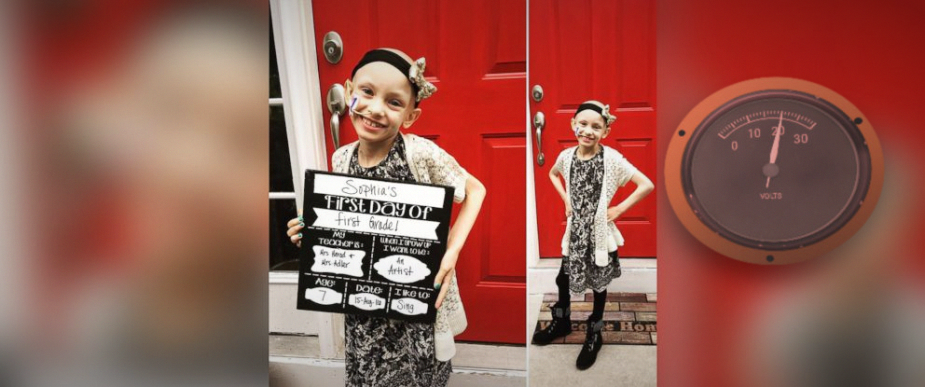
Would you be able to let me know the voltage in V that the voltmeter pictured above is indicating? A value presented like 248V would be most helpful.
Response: 20V
